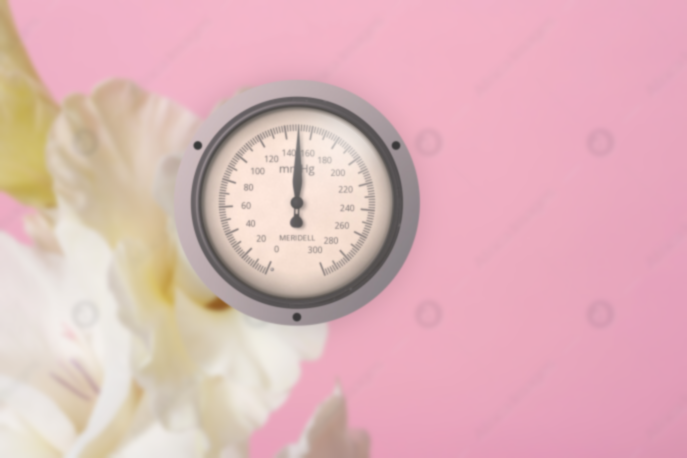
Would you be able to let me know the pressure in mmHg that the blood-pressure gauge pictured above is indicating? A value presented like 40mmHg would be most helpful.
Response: 150mmHg
